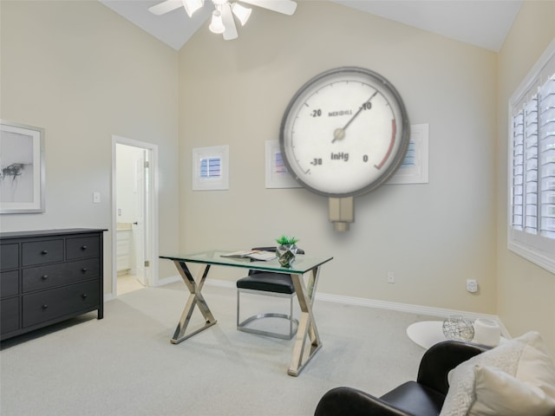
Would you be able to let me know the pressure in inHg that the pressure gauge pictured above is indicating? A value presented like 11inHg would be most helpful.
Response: -10inHg
